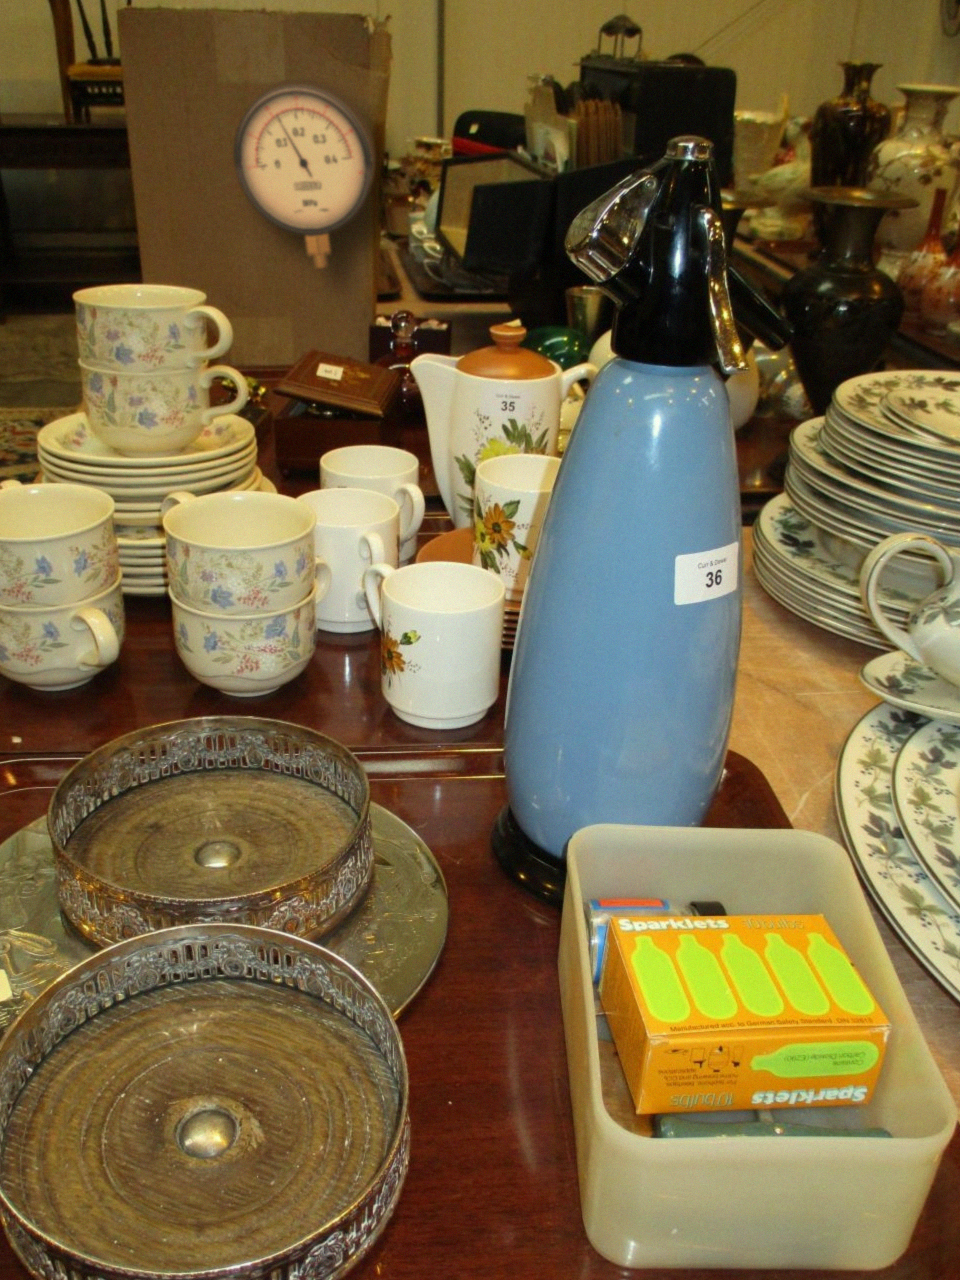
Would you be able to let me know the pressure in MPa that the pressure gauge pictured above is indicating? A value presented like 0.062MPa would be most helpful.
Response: 0.15MPa
